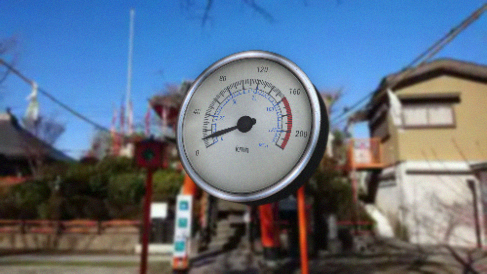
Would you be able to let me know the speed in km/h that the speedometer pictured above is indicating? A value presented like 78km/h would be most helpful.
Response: 10km/h
